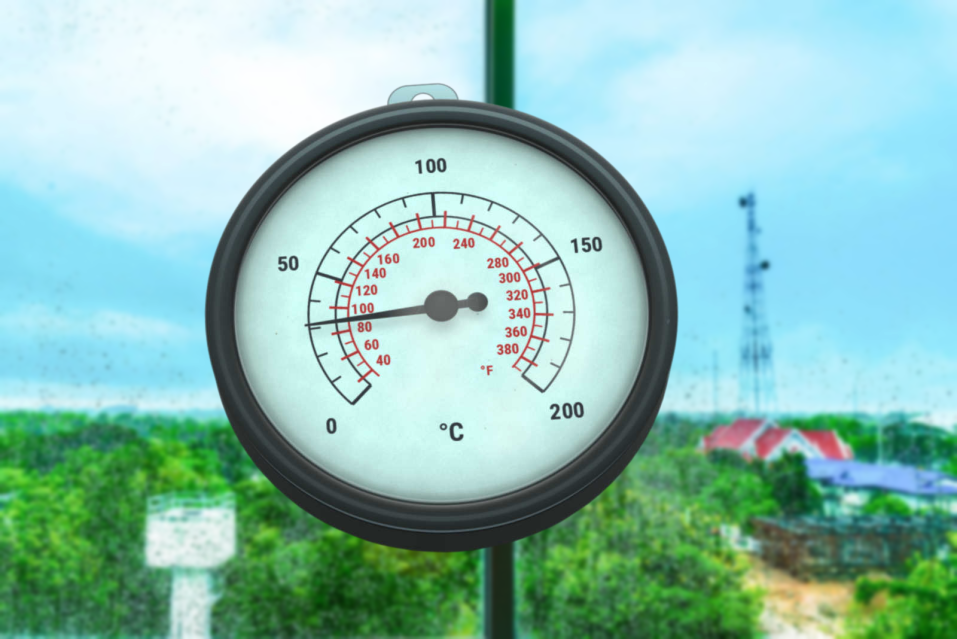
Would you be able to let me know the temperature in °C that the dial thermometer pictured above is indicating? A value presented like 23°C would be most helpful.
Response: 30°C
